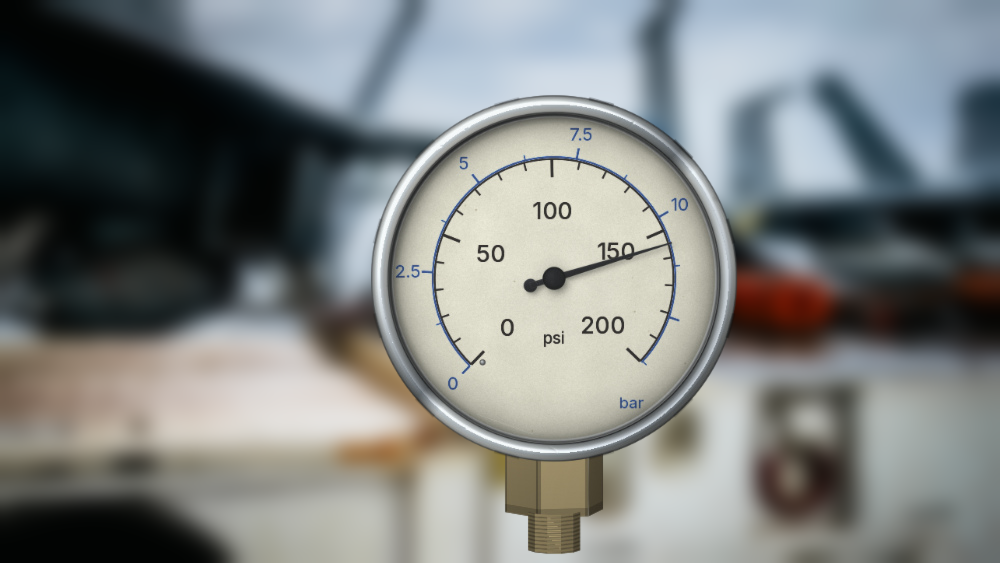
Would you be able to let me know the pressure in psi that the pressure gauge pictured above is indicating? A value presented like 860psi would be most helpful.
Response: 155psi
